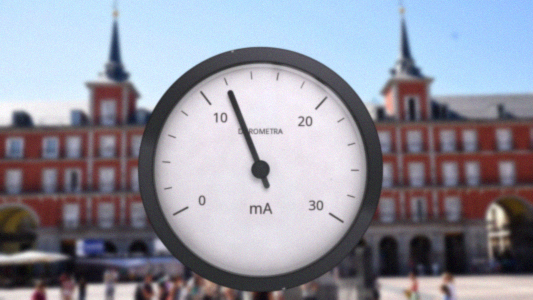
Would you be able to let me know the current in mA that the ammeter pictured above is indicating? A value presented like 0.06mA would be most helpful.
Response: 12mA
